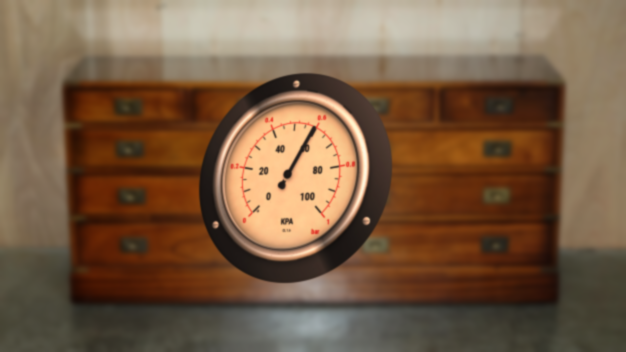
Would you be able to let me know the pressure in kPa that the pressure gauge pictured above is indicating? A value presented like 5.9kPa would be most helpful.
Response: 60kPa
